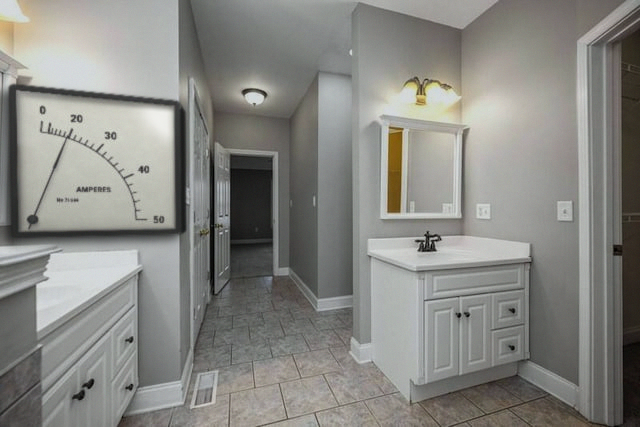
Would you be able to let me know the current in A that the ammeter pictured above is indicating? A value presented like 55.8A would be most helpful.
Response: 20A
